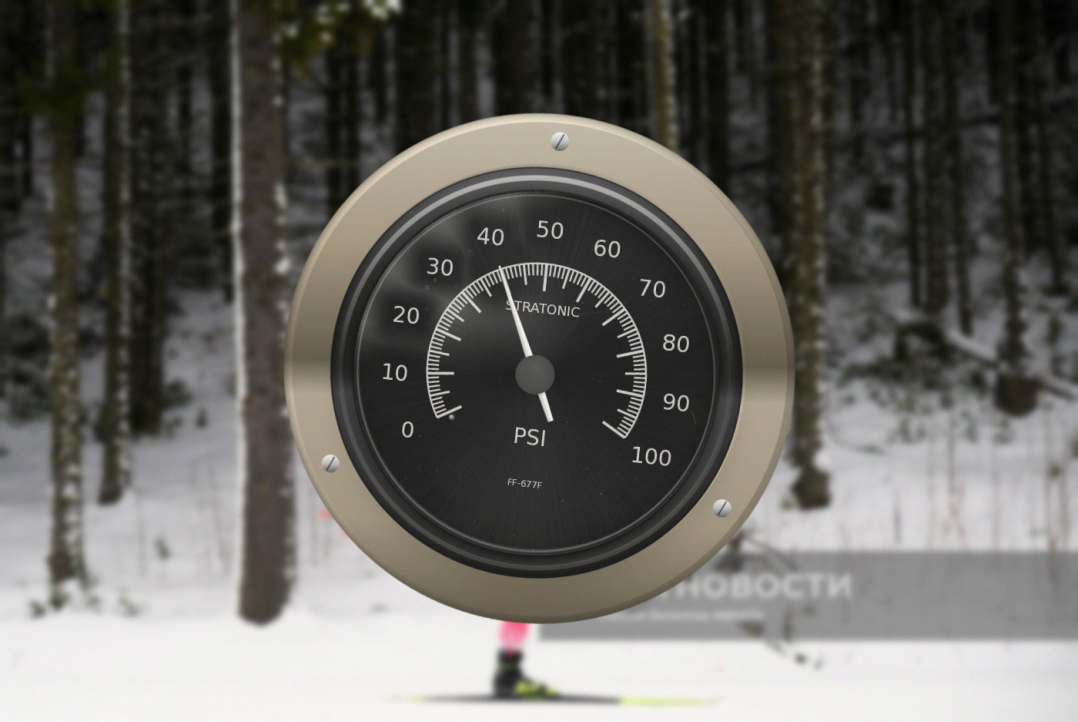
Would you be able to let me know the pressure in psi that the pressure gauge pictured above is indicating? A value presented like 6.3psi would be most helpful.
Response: 40psi
